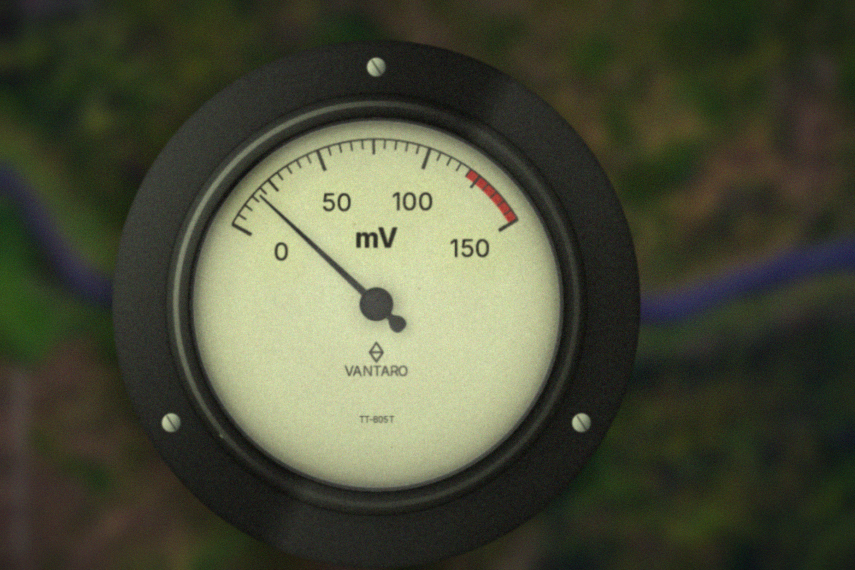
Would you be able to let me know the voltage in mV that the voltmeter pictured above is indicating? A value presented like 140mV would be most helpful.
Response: 17.5mV
